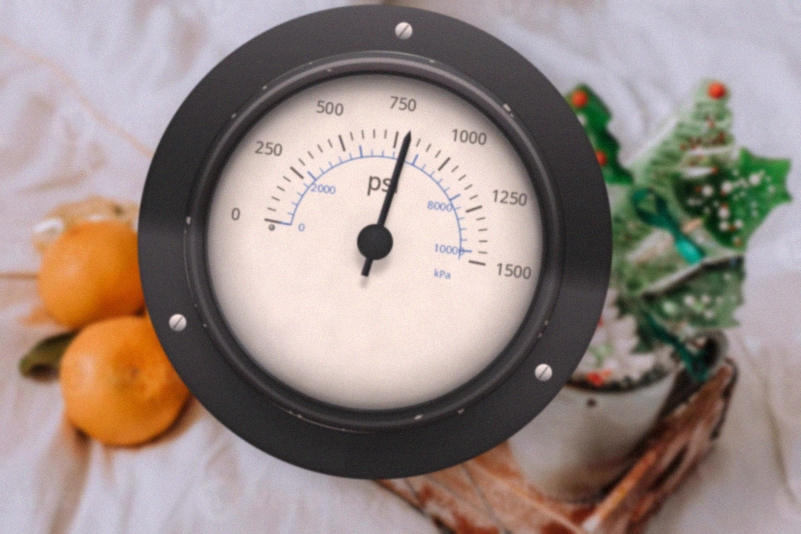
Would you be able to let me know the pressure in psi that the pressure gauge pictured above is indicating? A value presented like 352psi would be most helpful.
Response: 800psi
